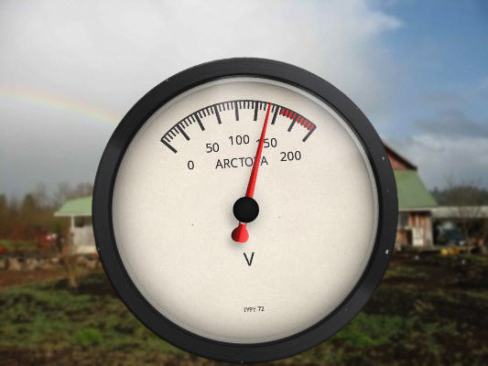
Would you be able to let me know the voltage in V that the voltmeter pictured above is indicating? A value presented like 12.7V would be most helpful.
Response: 140V
